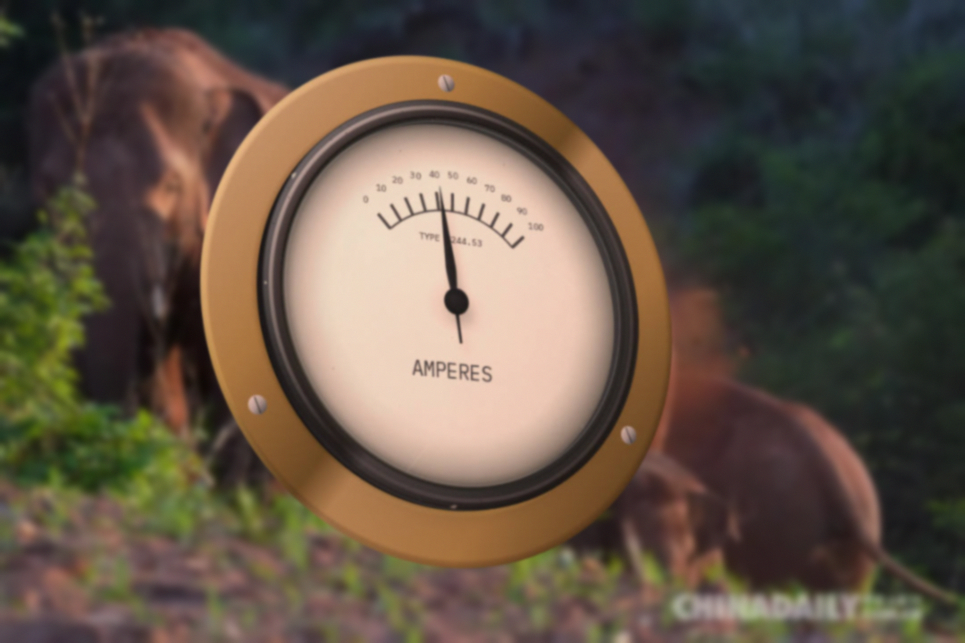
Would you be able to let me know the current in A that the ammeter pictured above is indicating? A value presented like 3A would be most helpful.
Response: 40A
